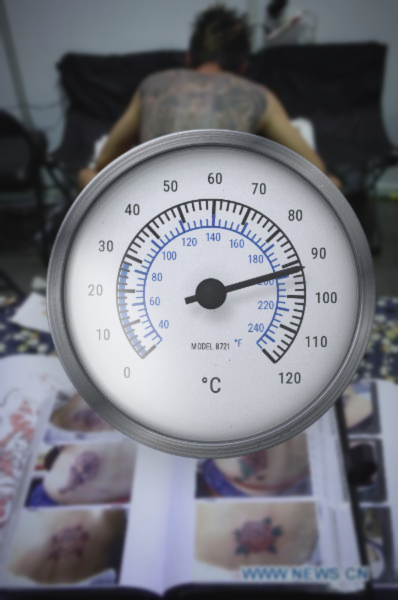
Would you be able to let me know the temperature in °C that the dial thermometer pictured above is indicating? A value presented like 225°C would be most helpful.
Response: 92°C
